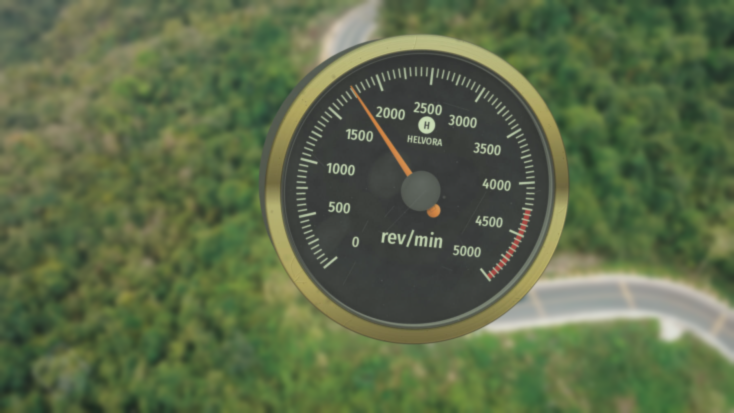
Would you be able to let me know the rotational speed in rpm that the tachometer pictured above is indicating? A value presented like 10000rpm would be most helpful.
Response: 1750rpm
